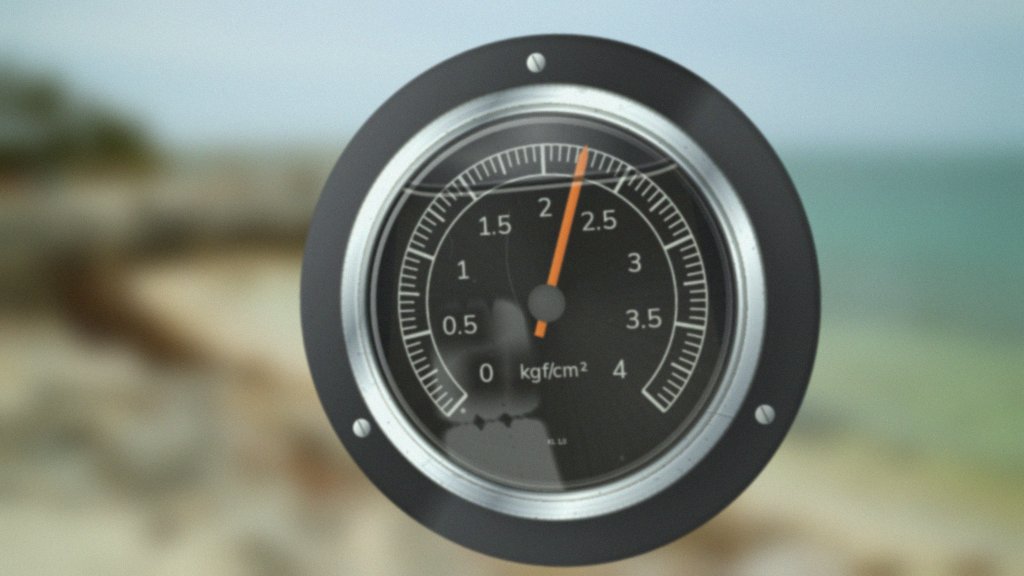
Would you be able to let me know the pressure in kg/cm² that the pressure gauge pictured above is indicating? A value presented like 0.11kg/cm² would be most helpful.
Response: 2.25kg/cm²
